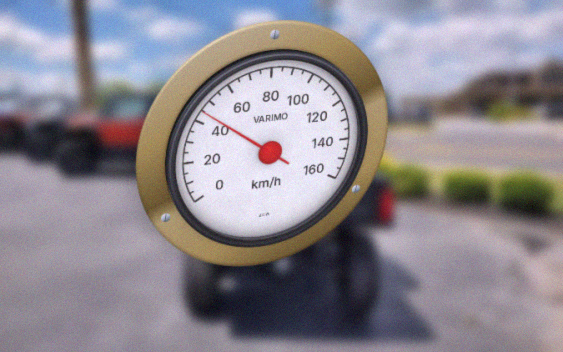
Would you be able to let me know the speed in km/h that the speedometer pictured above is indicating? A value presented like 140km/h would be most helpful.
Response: 45km/h
